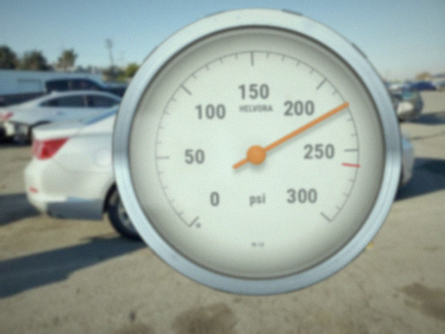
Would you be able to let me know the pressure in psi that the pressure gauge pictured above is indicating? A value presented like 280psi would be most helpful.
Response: 220psi
